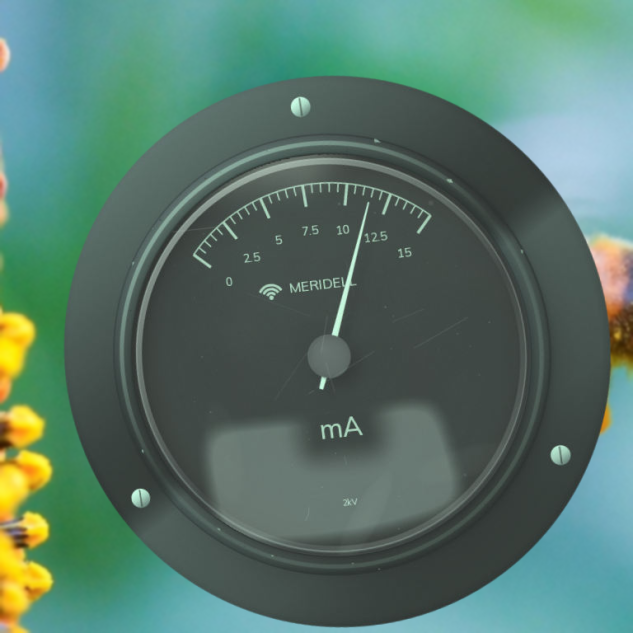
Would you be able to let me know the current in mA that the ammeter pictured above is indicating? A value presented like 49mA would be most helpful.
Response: 11.5mA
